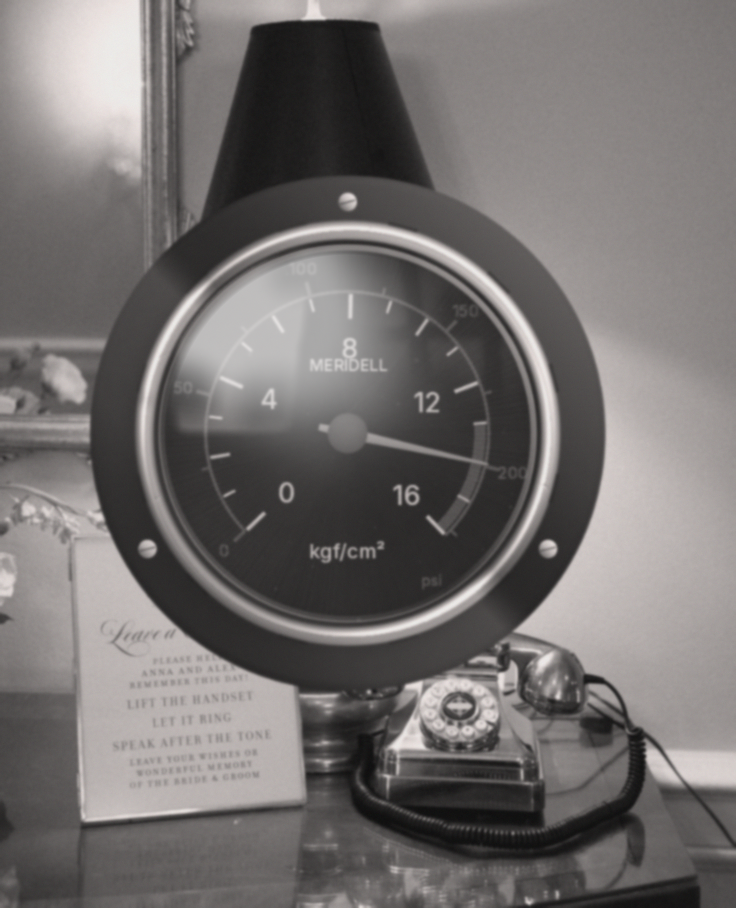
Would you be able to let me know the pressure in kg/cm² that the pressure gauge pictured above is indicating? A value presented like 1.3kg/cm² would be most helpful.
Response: 14kg/cm²
